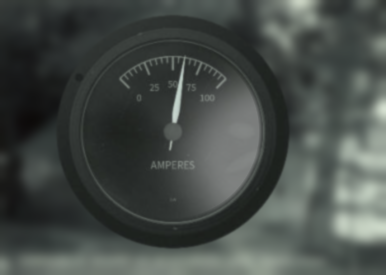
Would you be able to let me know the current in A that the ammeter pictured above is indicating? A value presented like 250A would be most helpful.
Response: 60A
